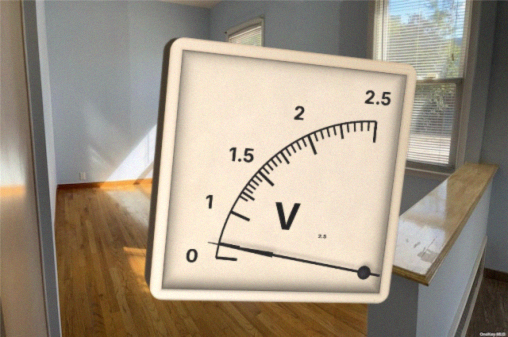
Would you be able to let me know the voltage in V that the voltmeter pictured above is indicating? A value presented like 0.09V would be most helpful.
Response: 0.5V
